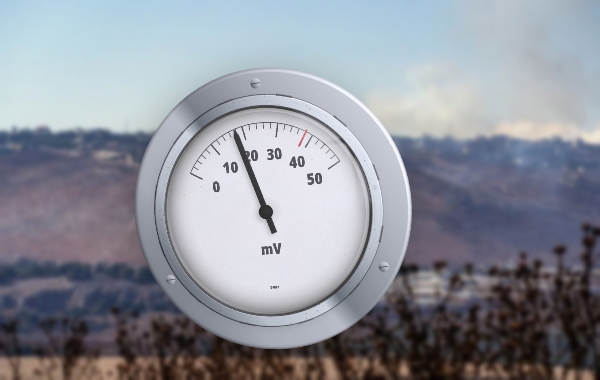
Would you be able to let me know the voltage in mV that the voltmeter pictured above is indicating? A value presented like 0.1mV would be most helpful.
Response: 18mV
